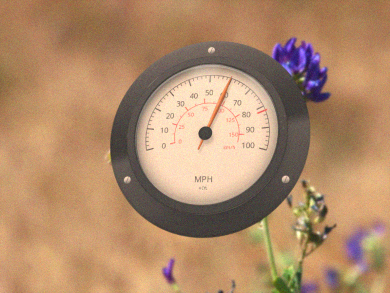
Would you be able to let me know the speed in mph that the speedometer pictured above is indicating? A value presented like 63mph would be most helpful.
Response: 60mph
